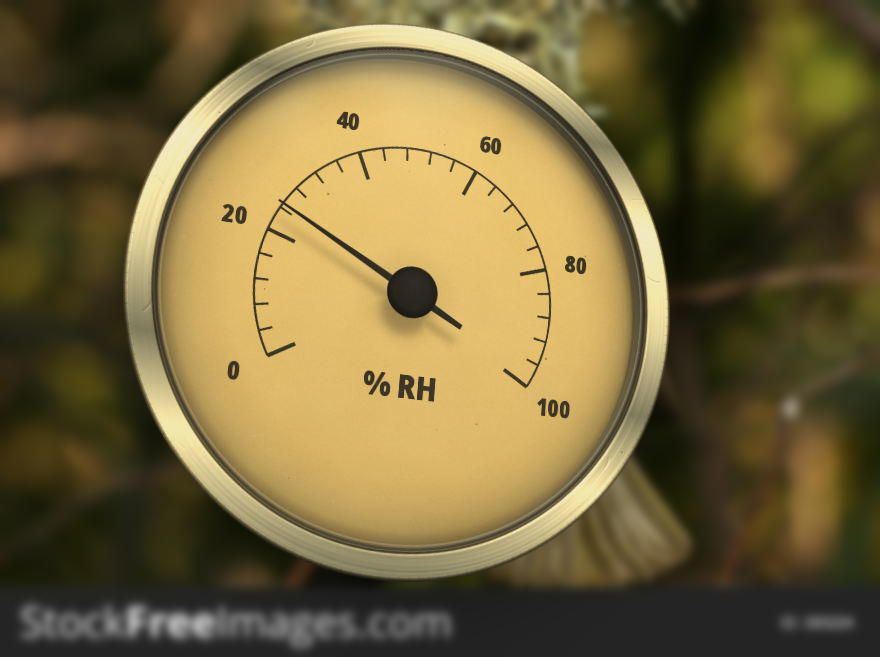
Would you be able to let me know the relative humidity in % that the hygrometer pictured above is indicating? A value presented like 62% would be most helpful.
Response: 24%
